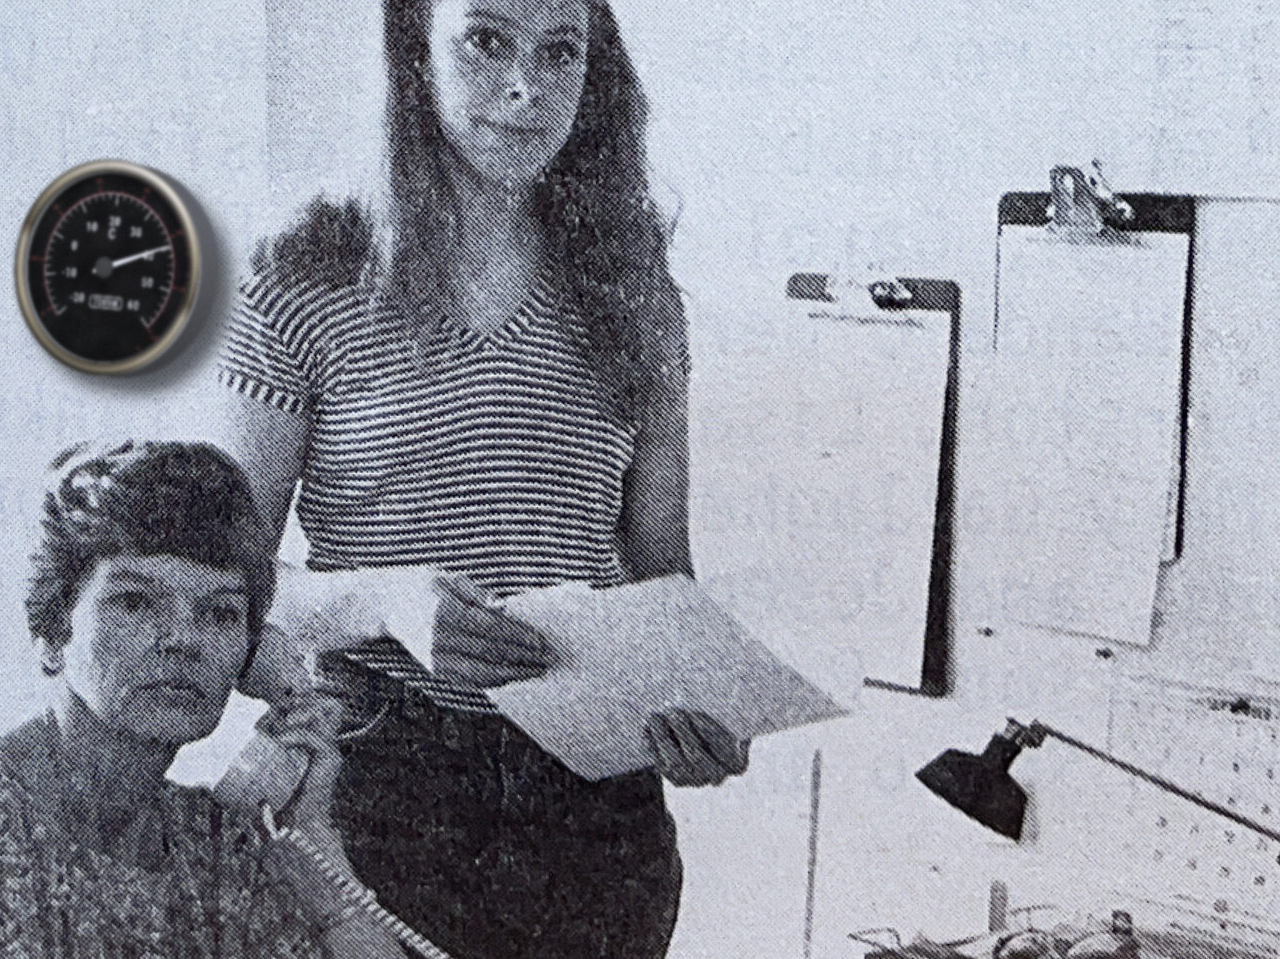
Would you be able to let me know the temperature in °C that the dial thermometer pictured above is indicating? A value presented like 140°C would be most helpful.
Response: 40°C
